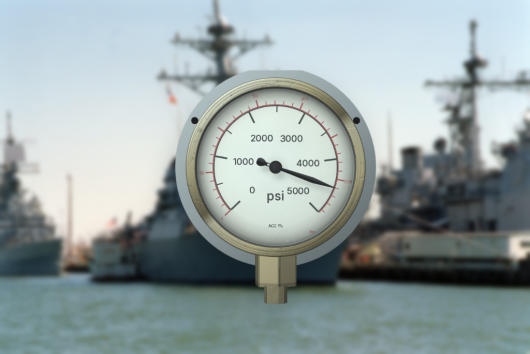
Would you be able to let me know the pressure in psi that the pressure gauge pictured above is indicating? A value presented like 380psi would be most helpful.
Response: 4500psi
